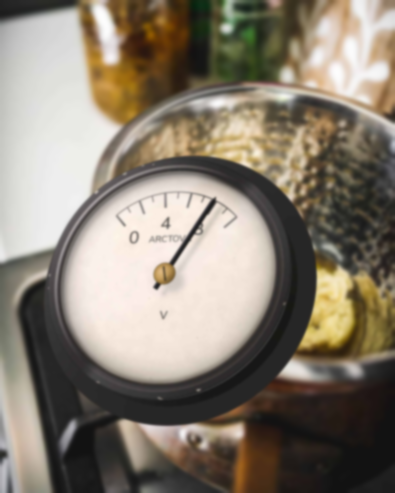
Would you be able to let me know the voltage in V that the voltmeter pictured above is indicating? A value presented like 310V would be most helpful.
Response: 8V
